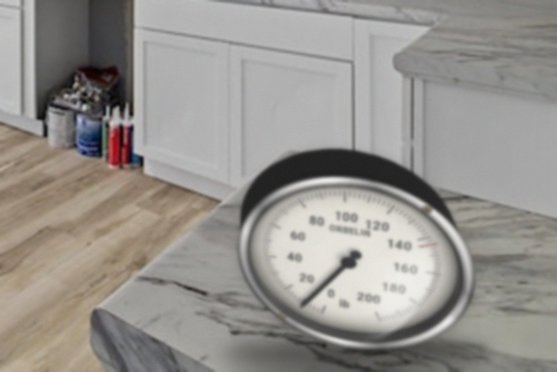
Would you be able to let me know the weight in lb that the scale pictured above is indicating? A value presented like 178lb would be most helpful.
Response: 10lb
